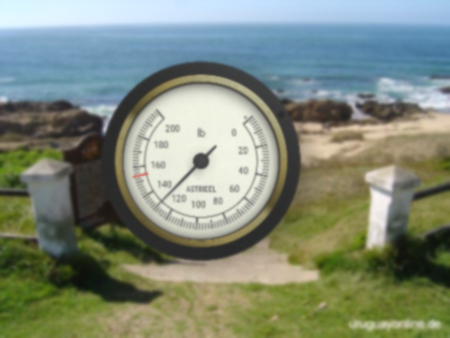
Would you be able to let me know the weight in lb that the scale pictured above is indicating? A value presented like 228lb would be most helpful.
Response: 130lb
